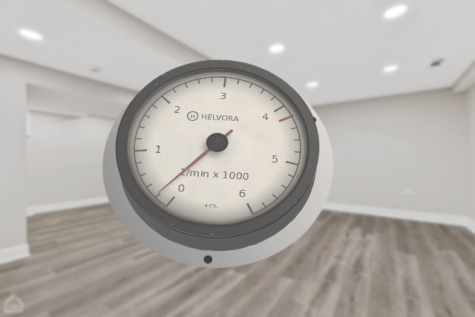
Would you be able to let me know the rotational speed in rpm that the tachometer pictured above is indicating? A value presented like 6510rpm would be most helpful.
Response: 200rpm
